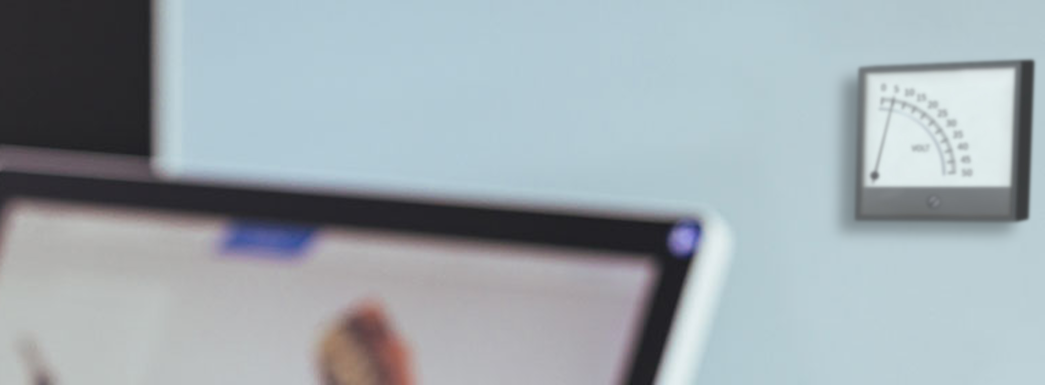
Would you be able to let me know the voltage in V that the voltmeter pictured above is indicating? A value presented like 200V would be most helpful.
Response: 5V
